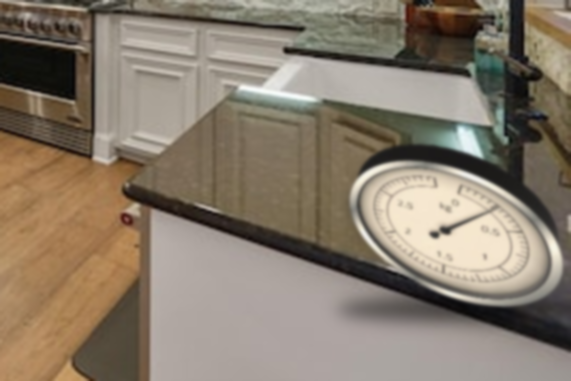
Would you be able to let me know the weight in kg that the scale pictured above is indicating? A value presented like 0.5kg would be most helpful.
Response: 0.25kg
